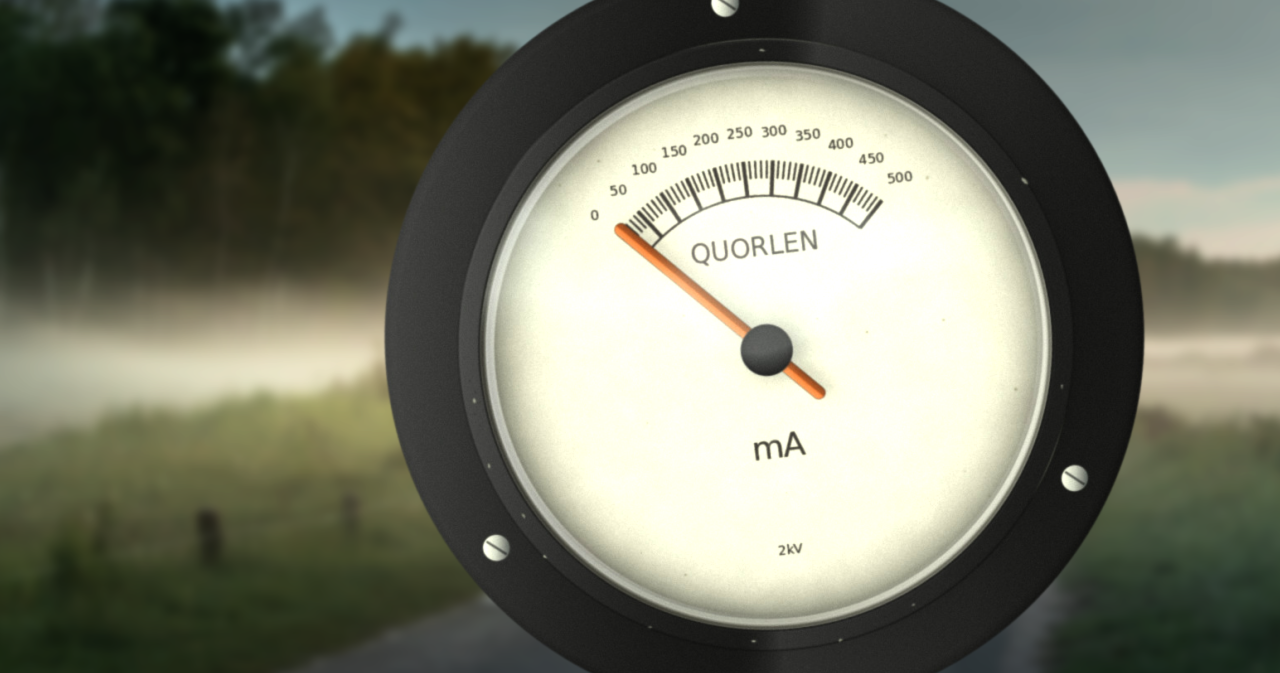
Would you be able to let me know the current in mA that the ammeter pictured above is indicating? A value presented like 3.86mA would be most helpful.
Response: 10mA
